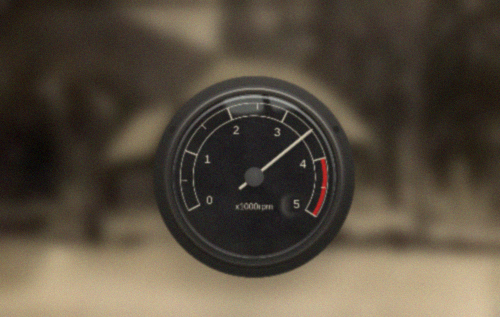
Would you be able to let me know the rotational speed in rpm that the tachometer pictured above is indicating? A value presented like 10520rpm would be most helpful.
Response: 3500rpm
